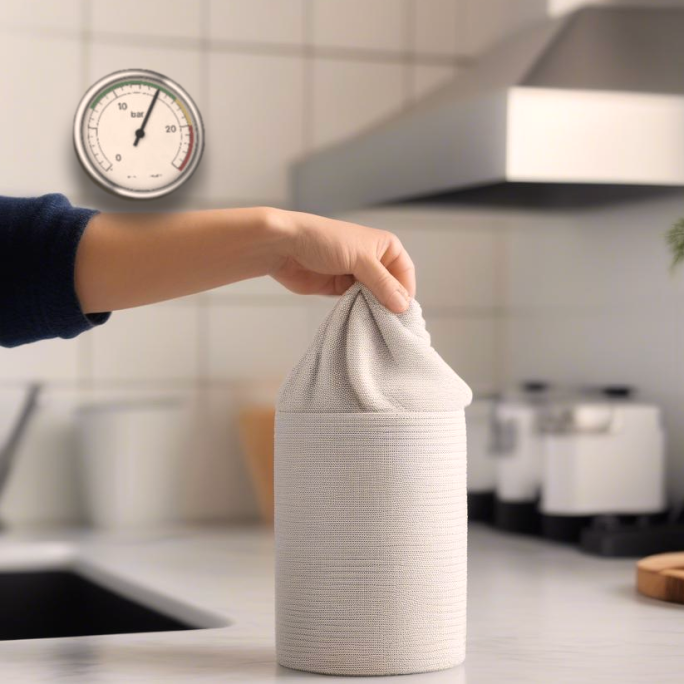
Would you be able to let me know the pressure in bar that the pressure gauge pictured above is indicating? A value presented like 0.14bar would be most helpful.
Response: 15bar
